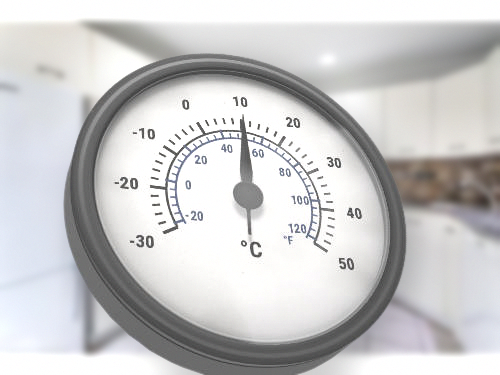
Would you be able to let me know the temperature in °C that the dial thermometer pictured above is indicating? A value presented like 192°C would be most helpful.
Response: 10°C
